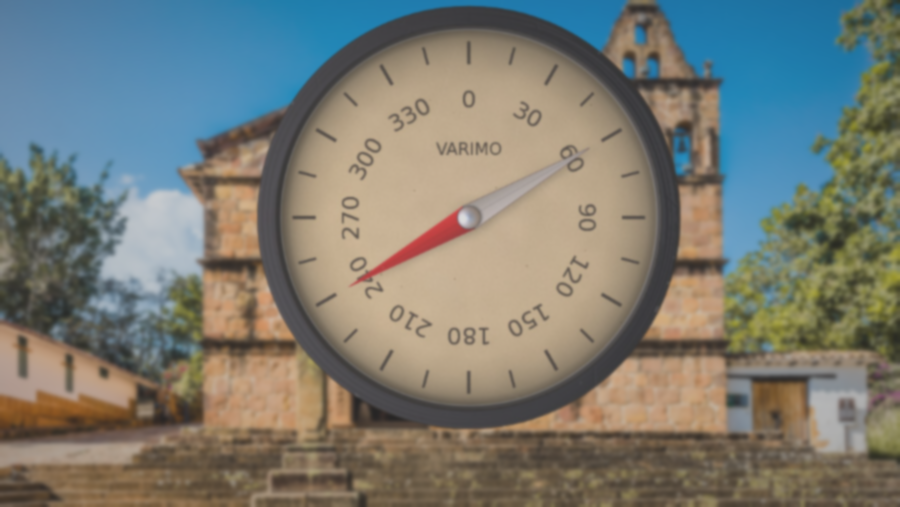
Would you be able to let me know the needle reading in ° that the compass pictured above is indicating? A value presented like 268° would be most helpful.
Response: 240°
